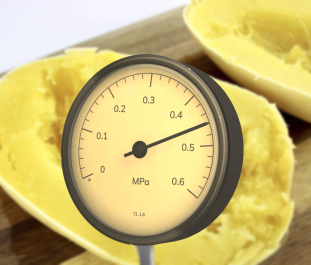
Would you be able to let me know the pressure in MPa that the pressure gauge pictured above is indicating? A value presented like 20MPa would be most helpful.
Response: 0.46MPa
